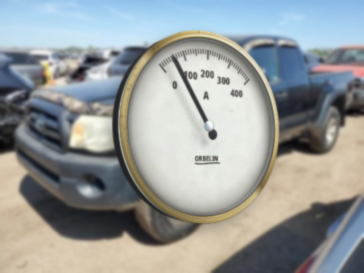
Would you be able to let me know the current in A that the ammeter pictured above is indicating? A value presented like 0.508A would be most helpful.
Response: 50A
